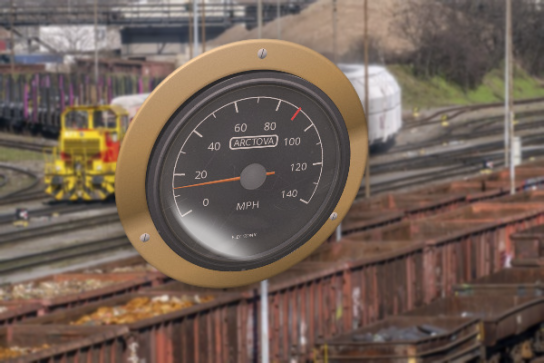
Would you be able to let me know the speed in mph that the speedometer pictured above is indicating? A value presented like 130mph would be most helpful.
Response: 15mph
